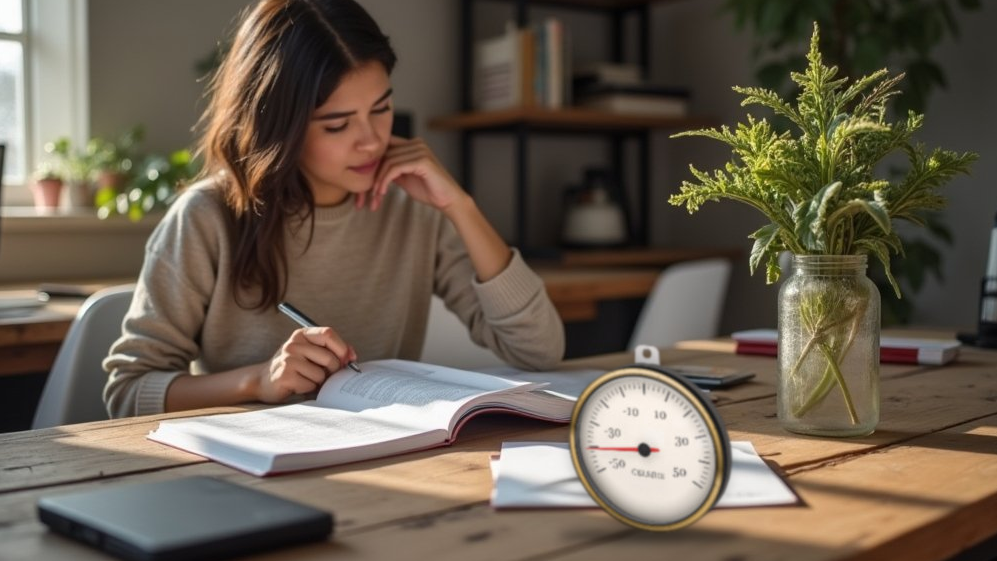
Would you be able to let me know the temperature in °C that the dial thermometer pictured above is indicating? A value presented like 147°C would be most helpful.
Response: -40°C
